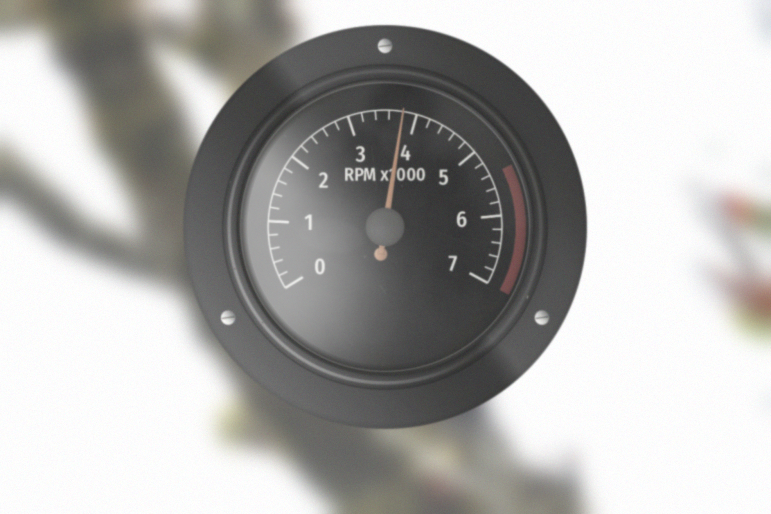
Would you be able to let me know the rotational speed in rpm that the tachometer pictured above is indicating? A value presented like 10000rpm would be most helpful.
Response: 3800rpm
